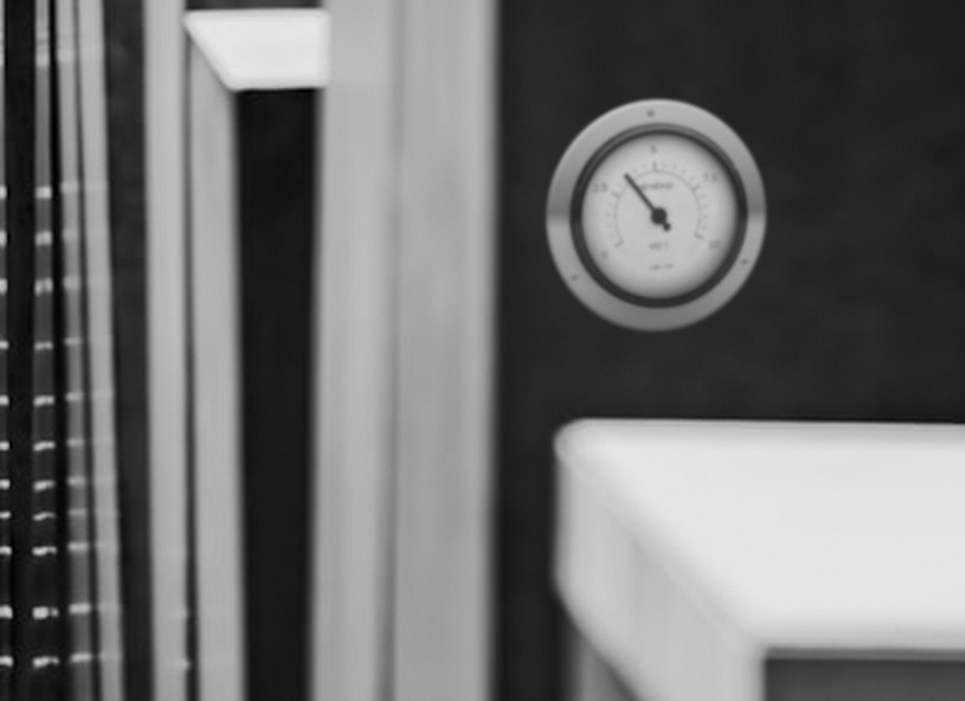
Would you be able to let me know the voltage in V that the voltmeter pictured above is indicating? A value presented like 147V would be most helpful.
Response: 3.5V
